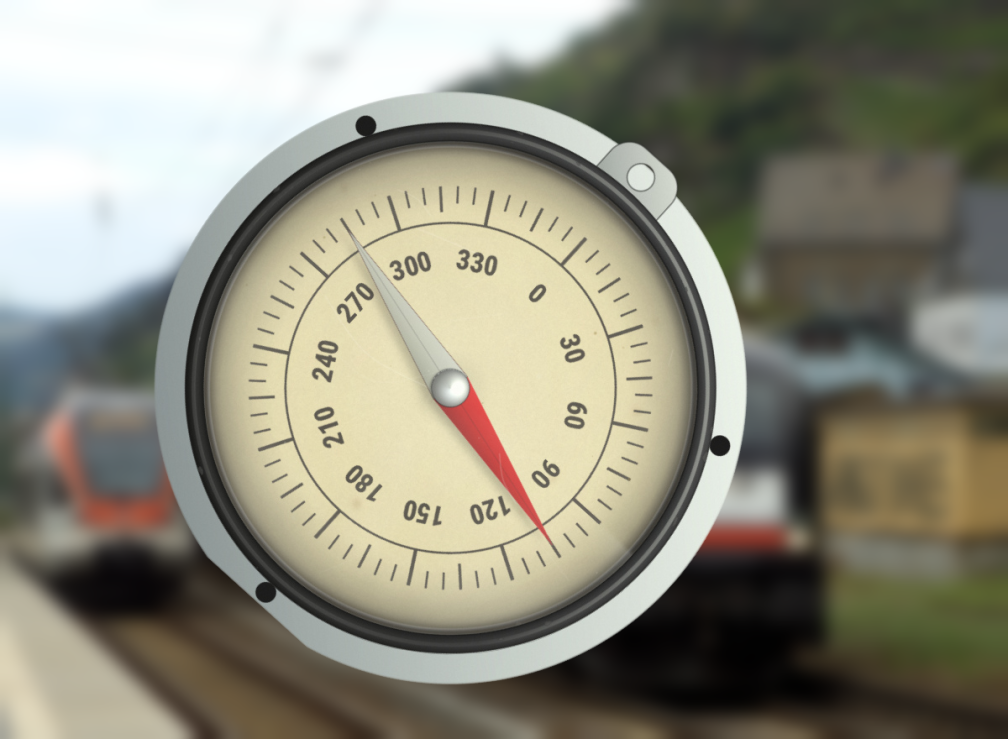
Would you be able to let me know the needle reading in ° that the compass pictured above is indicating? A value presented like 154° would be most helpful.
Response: 105°
